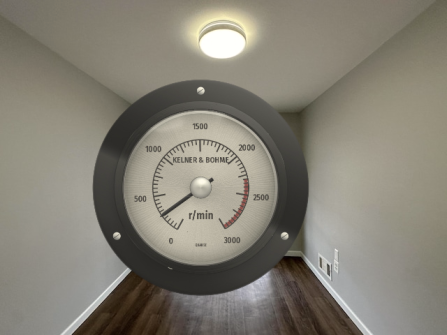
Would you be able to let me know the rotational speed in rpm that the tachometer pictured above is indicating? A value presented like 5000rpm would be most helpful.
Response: 250rpm
